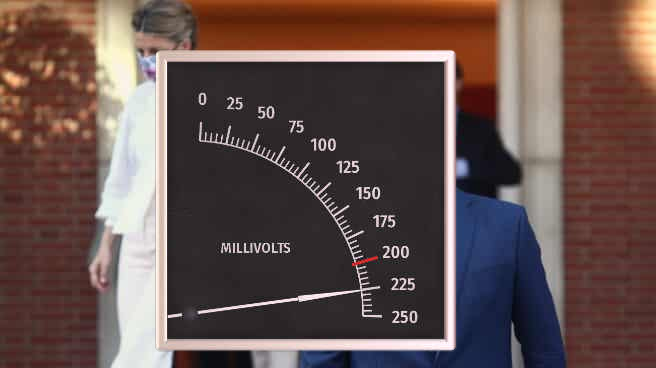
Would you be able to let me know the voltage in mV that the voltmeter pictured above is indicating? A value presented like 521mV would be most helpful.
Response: 225mV
